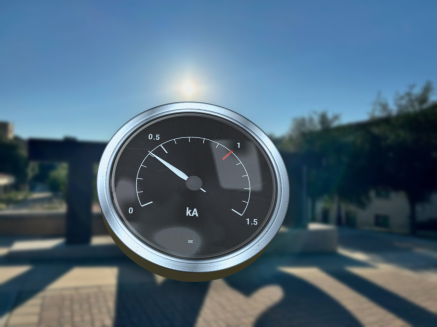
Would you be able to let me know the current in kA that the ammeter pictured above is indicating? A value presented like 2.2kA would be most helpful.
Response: 0.4kA
